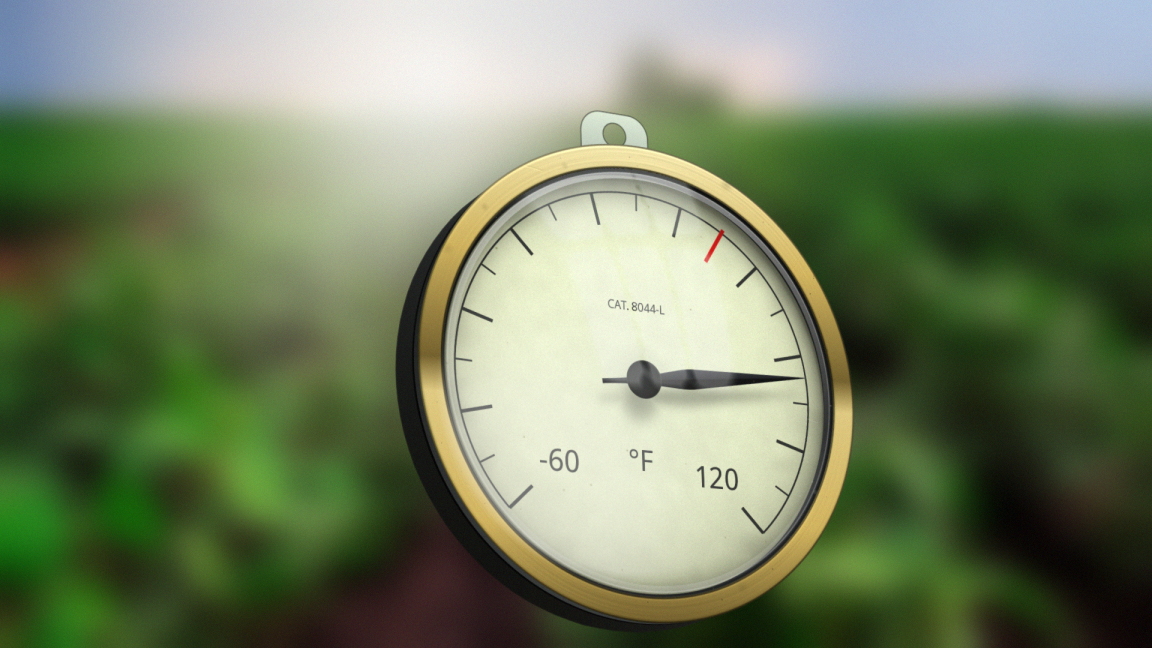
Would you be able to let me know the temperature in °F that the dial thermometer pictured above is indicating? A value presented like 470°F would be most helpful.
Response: 85°F
